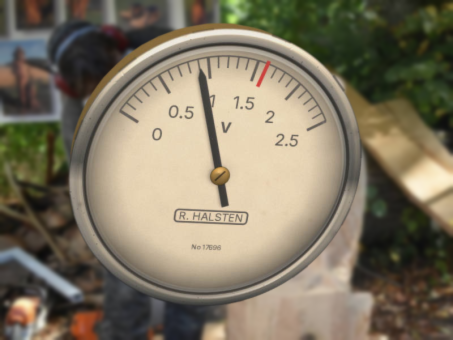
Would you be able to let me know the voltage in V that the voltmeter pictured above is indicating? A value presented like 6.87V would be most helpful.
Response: 0.9V
